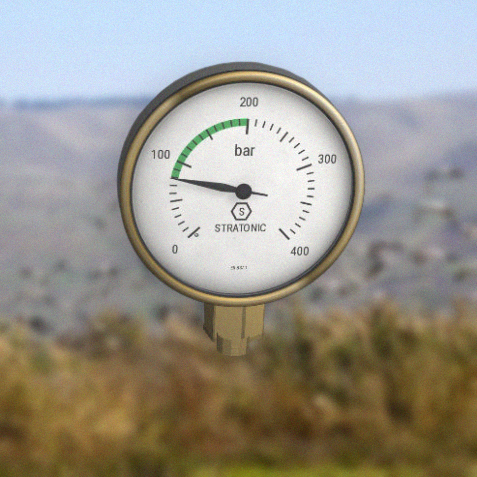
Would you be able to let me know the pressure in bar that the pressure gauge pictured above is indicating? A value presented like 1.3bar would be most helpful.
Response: 80bar
